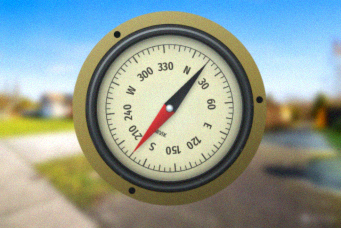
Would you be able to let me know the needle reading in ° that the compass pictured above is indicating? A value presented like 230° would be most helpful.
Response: 195°
